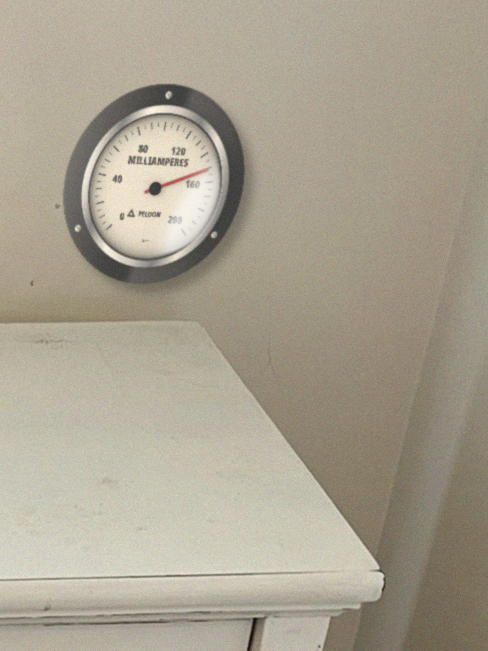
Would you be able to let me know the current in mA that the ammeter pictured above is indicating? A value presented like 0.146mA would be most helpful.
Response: 150mA
